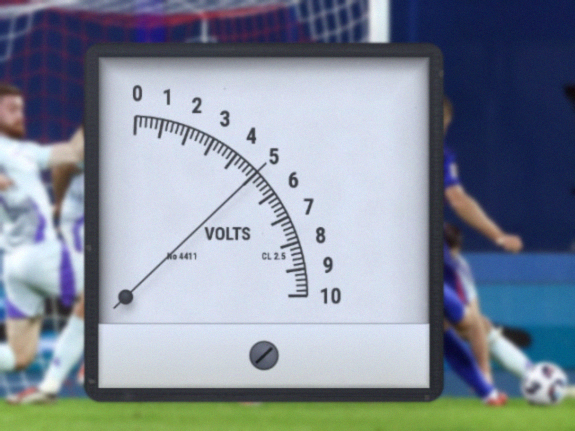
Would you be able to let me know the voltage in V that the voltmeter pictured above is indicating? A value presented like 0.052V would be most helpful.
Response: 5V
